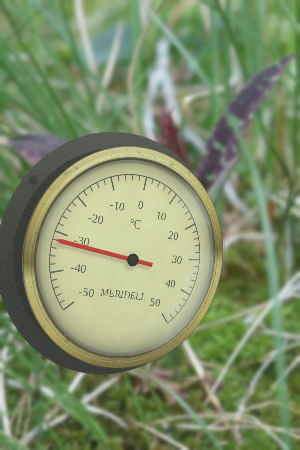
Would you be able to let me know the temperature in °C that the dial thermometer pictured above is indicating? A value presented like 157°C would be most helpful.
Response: -32°C
